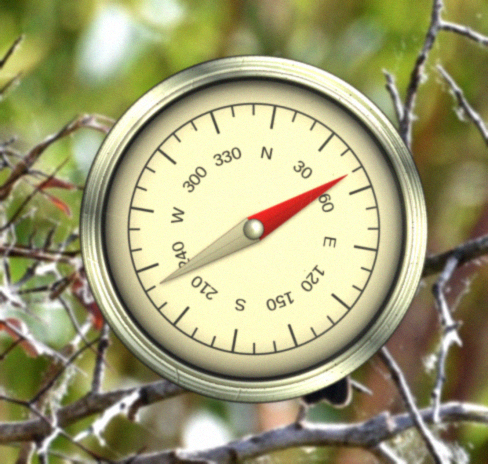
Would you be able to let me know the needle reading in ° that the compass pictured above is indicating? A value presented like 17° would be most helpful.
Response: 50°
